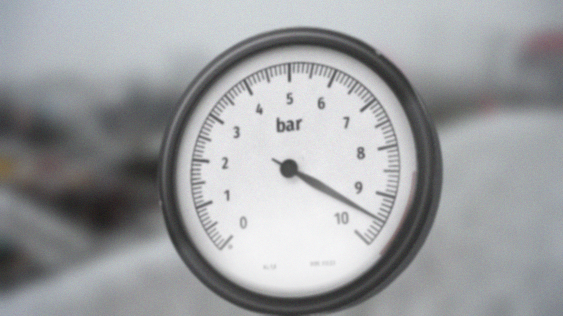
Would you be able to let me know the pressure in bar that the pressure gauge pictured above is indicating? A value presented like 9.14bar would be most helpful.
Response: 9.5bar
